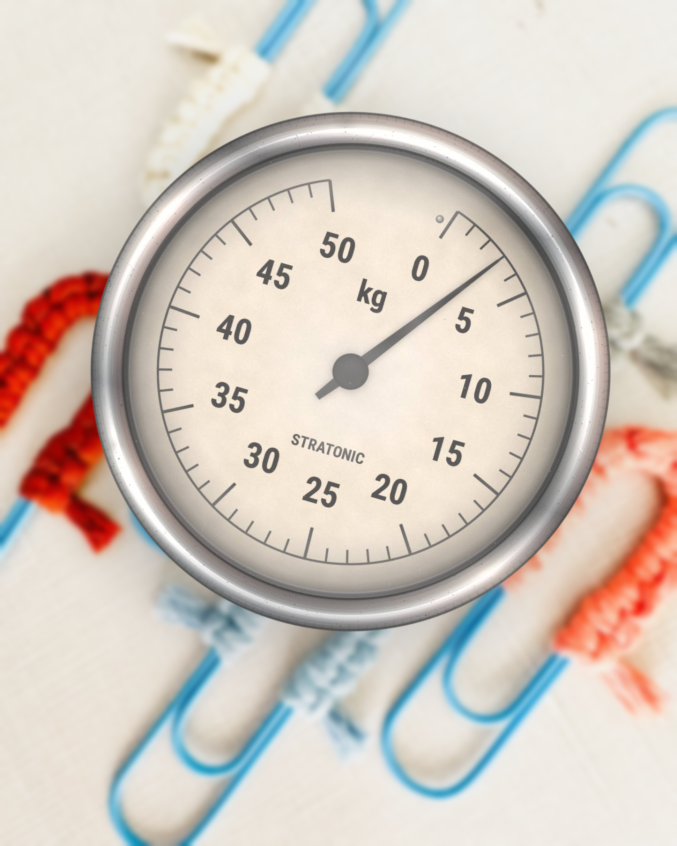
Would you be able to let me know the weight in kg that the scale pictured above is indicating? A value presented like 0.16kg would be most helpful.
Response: 3kg
